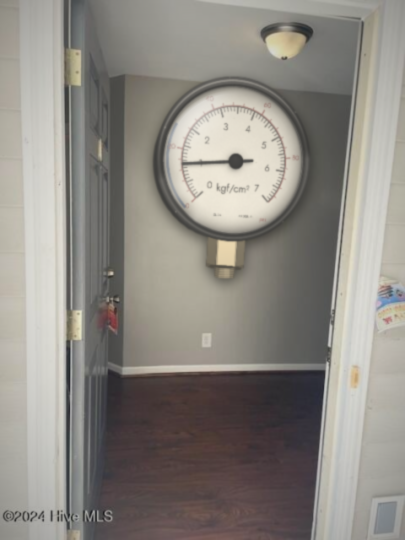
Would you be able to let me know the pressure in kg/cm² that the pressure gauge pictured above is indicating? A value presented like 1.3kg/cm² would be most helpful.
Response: 1kg/cm²
